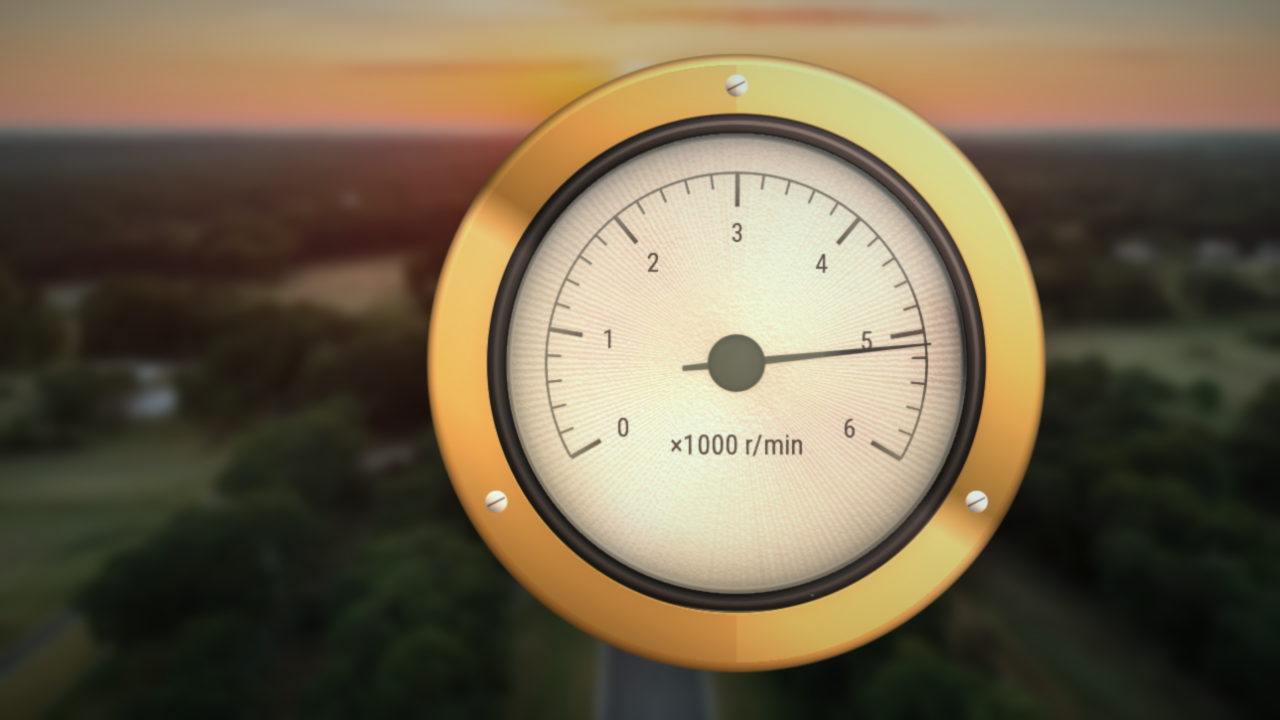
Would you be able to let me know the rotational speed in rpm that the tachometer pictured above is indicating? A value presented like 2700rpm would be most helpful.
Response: 5100rpm
